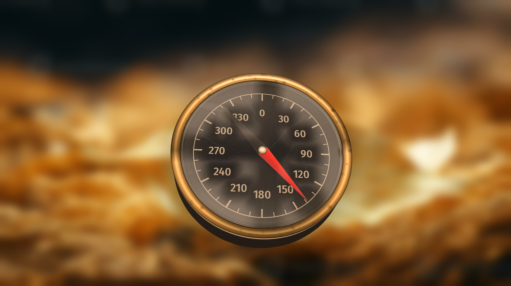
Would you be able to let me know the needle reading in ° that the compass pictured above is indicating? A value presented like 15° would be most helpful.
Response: 140°
